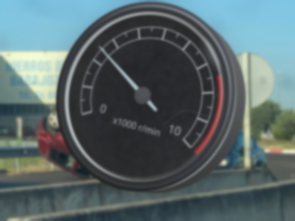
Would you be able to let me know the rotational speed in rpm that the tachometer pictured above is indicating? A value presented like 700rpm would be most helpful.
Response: 2500rpm
